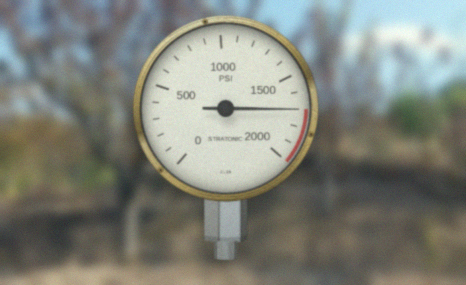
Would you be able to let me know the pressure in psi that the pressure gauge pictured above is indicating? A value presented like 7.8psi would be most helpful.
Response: 1700psi
